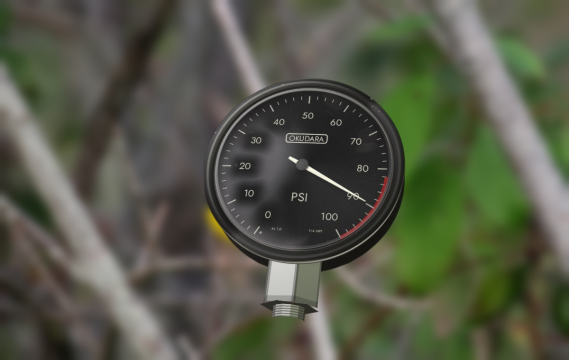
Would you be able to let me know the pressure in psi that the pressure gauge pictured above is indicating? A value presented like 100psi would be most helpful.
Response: 90psi
